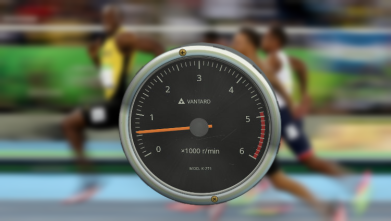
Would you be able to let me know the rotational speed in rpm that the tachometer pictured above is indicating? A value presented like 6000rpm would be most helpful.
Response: 600rpm
